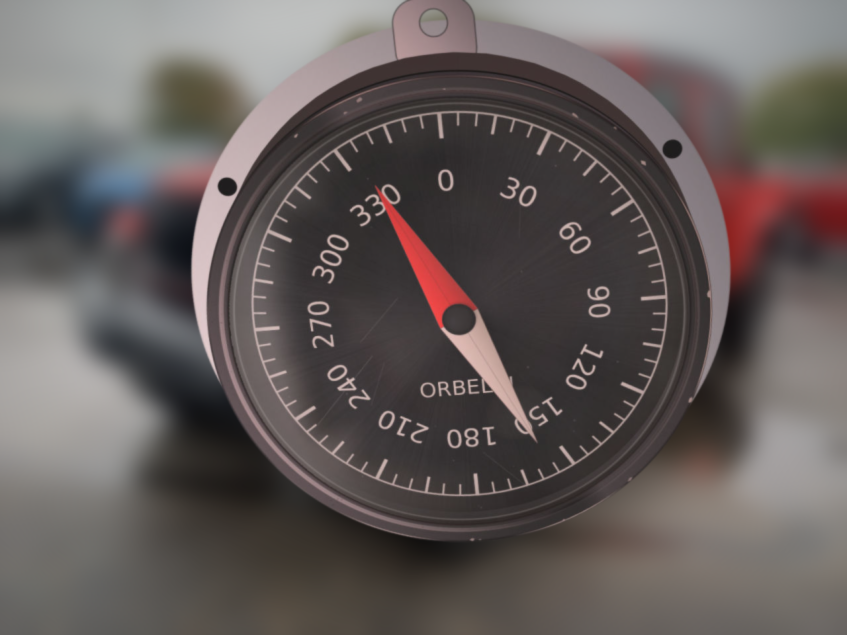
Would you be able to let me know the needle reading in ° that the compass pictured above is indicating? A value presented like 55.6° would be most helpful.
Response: 335°
